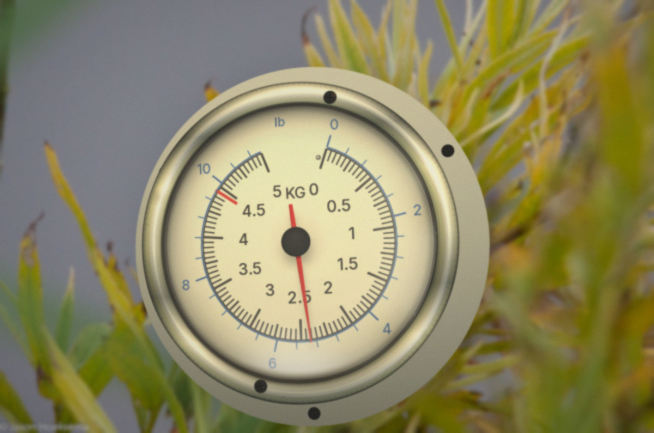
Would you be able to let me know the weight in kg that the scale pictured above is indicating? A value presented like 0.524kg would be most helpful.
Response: 2.4kg
